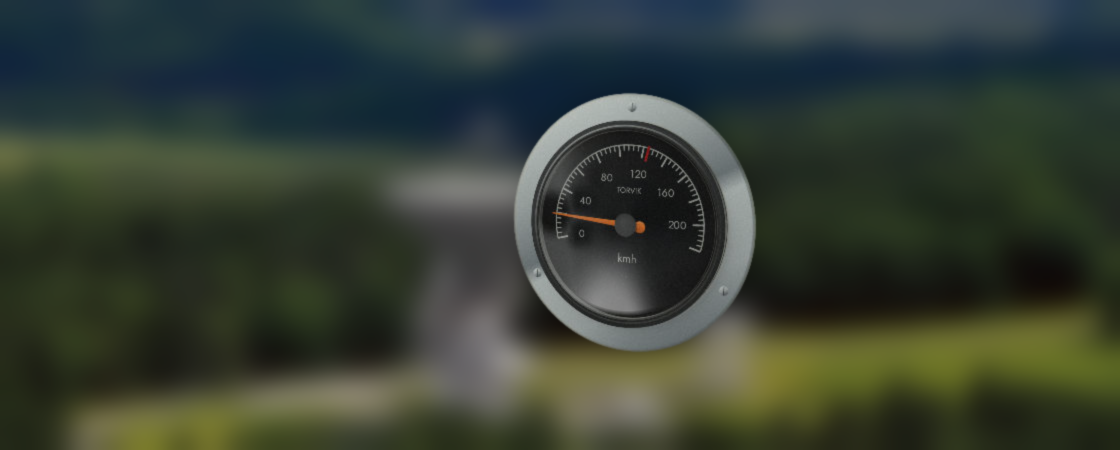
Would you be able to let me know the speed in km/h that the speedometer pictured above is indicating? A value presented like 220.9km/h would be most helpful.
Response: 20km/h
